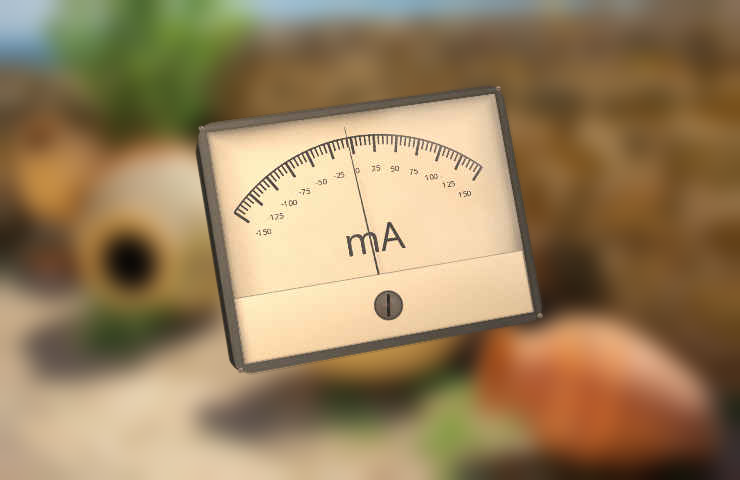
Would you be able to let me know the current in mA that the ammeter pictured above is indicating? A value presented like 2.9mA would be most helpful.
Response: -5mA
